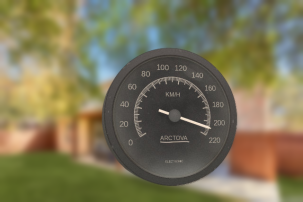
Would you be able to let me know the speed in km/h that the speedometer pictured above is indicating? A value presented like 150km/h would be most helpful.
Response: 210km/h
